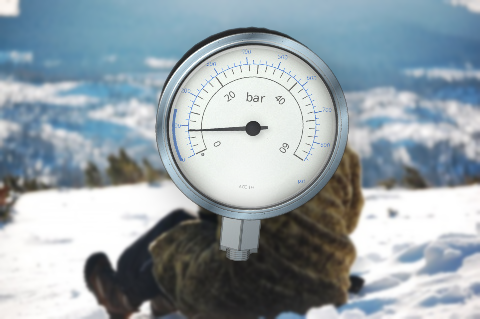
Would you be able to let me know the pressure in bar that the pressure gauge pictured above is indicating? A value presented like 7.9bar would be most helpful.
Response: 6bar
